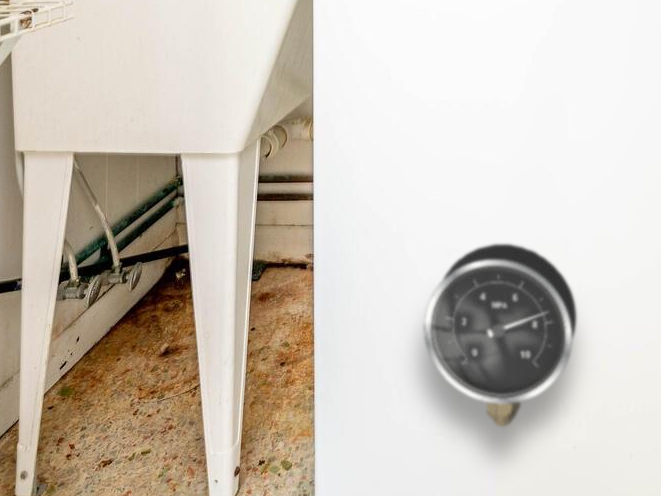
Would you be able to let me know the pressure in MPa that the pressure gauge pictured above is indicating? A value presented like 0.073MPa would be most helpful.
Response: 7.5MPa
